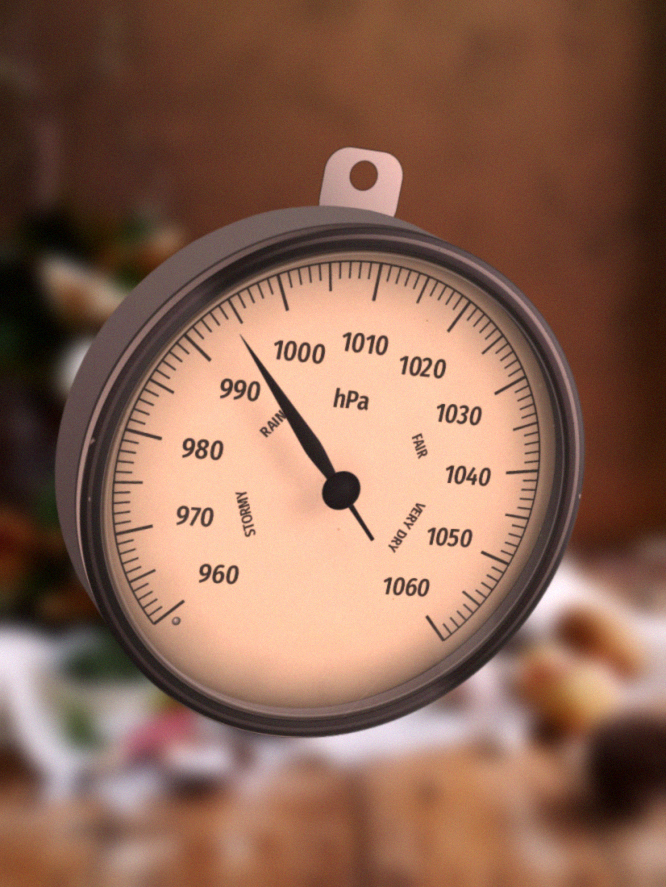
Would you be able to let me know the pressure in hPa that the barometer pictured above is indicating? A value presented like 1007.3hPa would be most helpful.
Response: 994hPa
